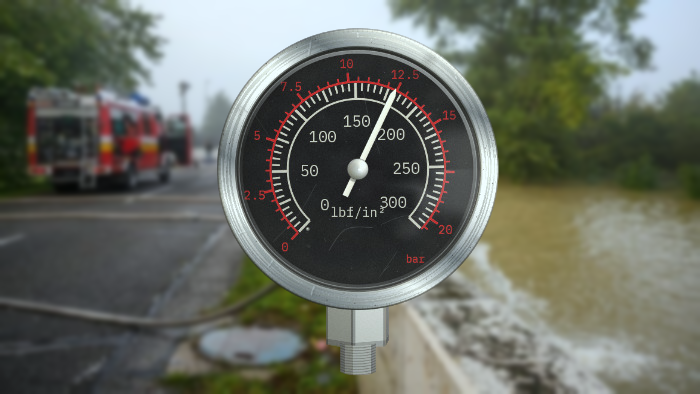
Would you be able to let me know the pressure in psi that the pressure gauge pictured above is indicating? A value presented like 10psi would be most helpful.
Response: 180psi
